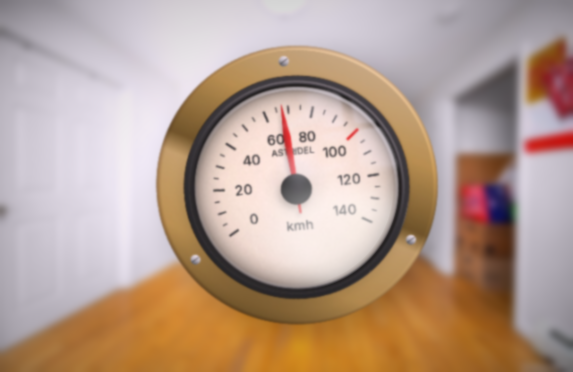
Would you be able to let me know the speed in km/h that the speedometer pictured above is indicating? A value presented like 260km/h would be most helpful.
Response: 67.5km/h
